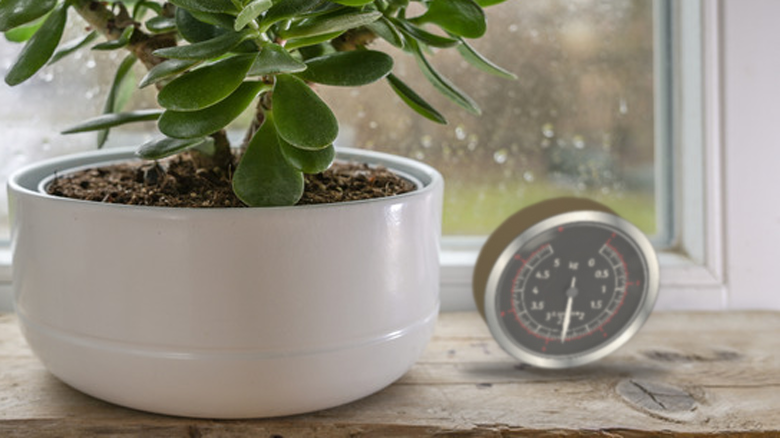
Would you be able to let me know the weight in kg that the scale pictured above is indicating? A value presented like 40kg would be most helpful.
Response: 2.5kg
